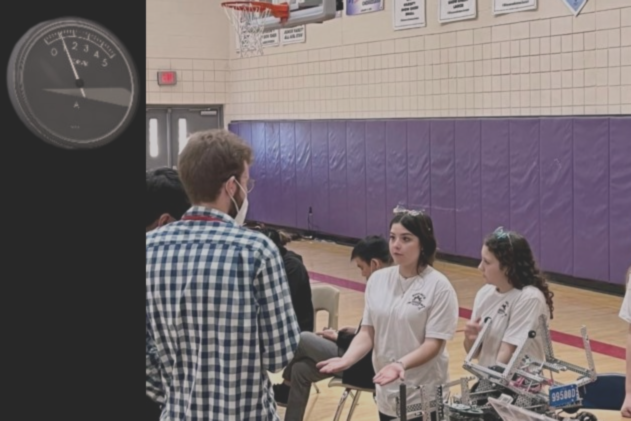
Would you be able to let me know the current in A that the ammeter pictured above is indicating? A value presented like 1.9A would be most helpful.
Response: 1A
